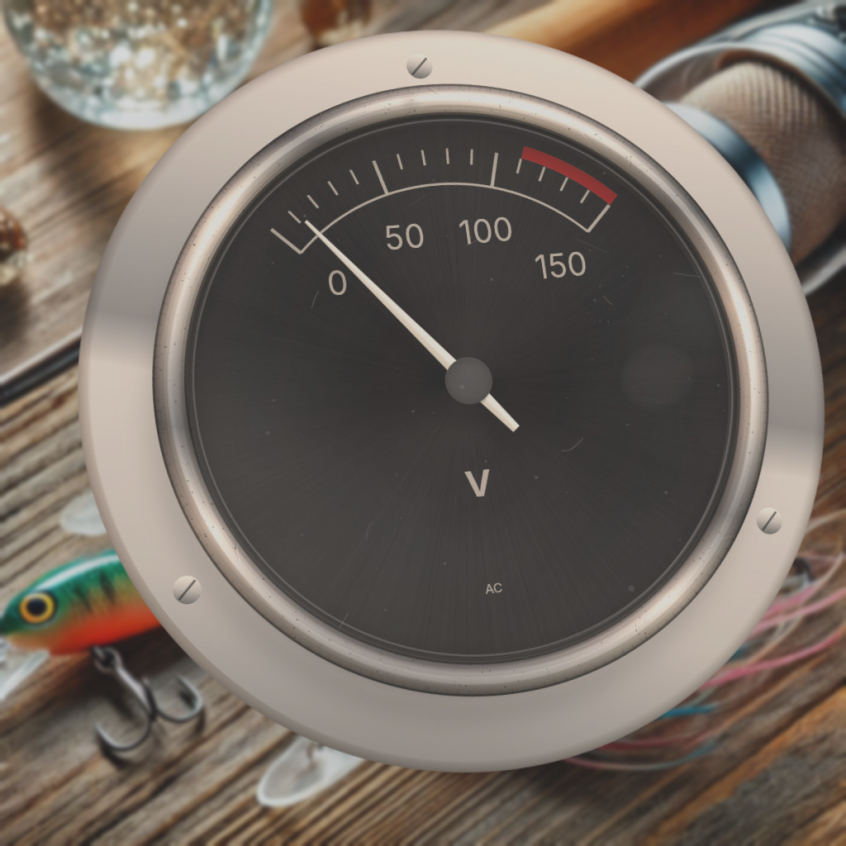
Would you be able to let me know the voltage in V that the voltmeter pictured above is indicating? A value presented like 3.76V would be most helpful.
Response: 10V
